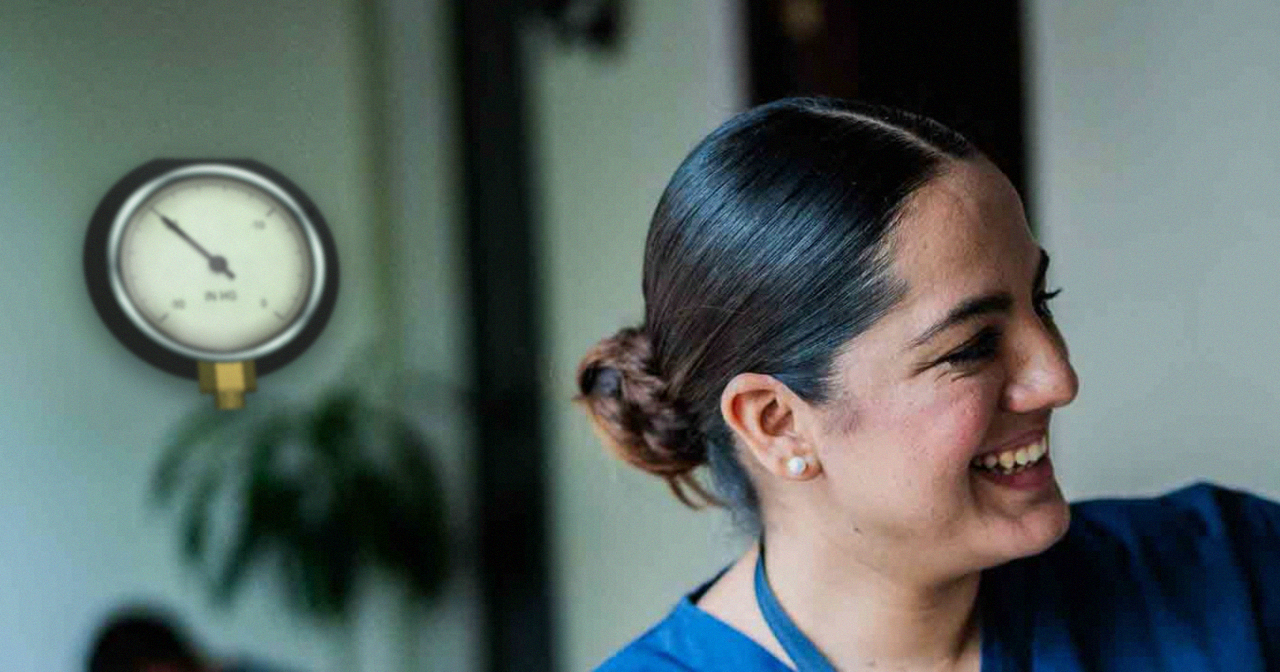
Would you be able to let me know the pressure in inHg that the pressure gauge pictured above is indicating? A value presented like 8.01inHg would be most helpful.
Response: -20inHg
